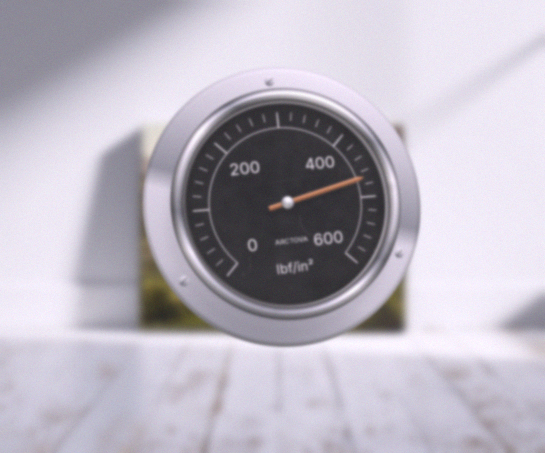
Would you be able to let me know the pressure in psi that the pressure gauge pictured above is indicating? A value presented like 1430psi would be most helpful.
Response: 470psi
